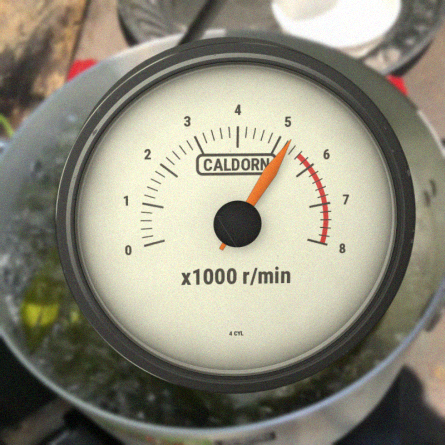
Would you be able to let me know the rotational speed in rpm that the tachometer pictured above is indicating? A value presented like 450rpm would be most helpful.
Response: 5200rpm
